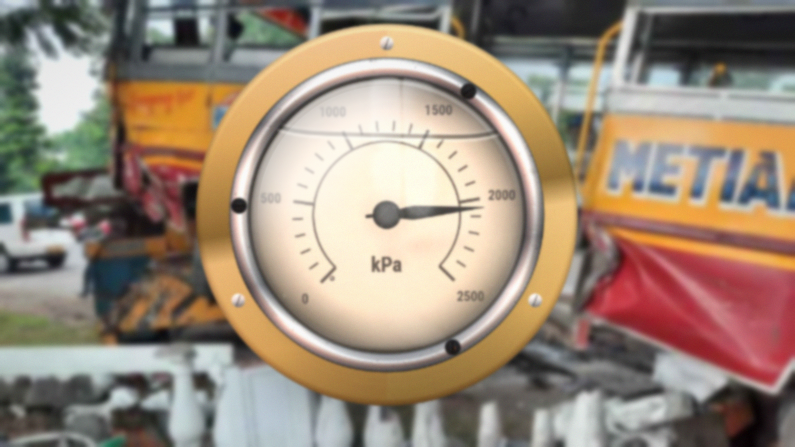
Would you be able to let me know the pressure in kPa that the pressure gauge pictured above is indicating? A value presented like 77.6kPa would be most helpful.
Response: 2050kPa
